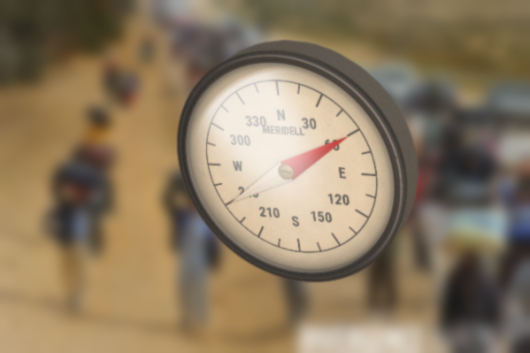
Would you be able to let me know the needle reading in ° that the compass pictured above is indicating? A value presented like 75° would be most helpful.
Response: 60°
